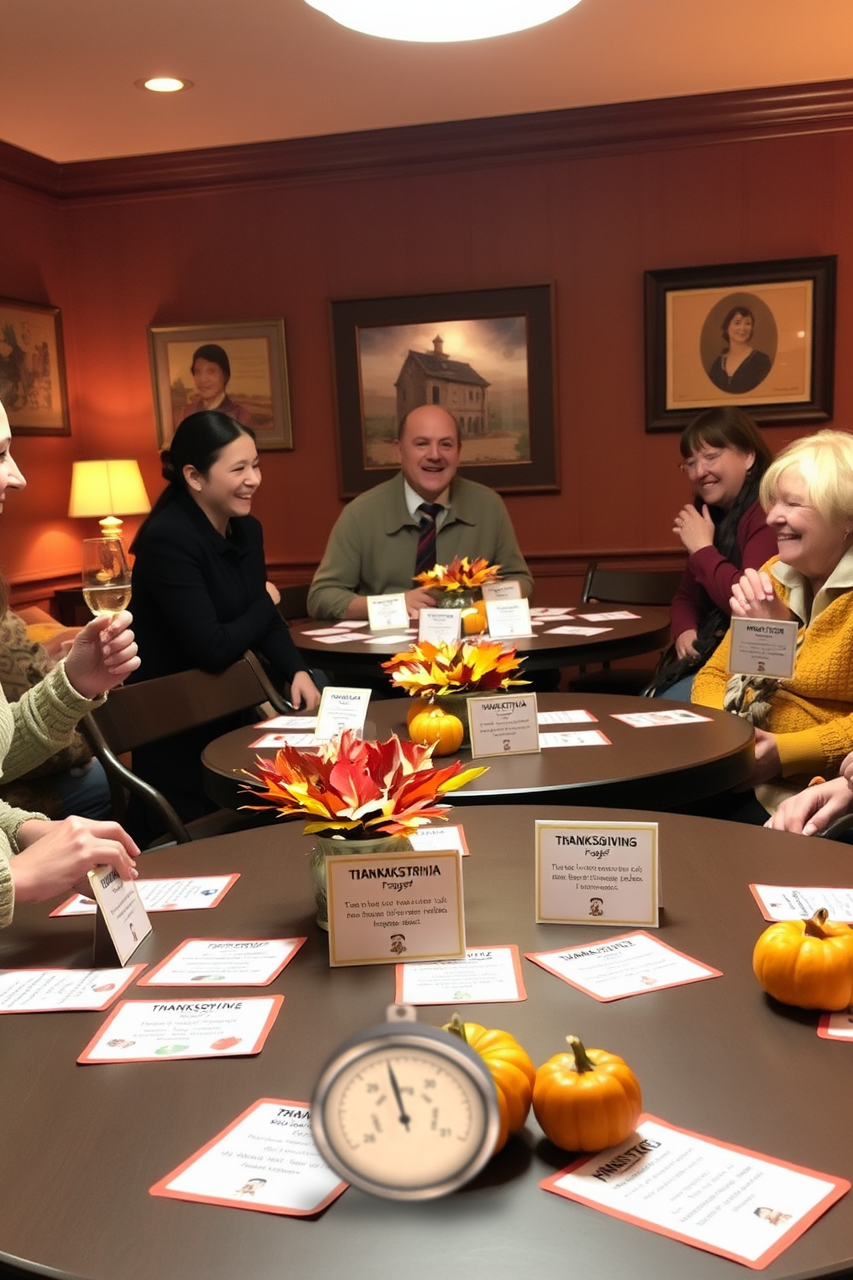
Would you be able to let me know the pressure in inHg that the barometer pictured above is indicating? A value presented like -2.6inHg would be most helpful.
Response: 29.4inHg
